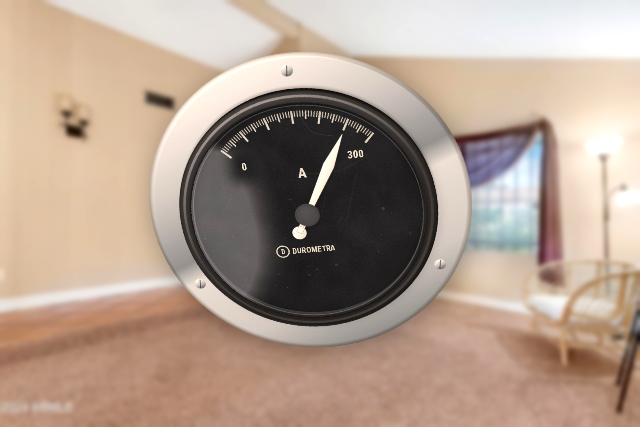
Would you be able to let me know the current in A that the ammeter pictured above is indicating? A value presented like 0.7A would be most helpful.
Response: 250A
